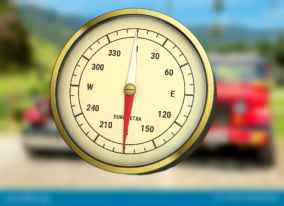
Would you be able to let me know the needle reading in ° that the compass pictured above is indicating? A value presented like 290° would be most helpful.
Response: 180°
